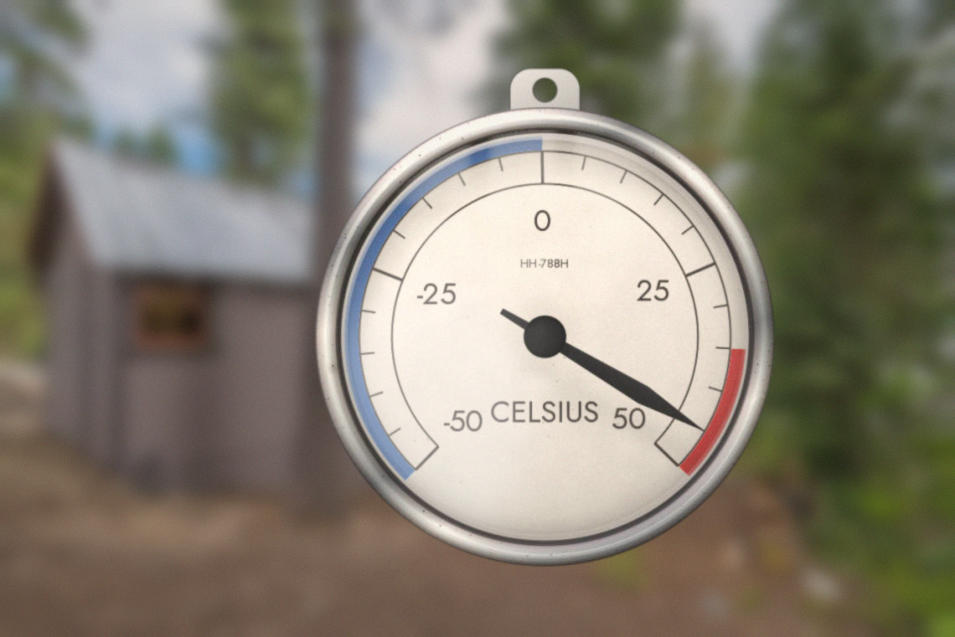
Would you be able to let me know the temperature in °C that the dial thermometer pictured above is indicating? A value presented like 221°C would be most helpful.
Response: 45°C
